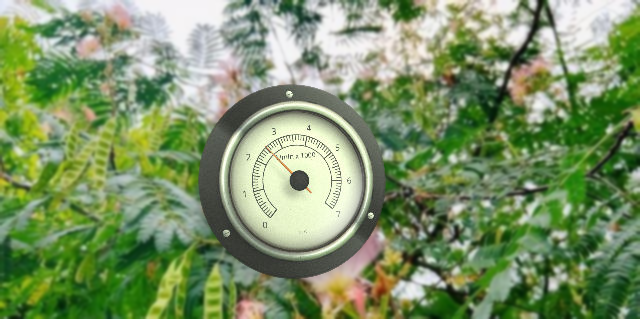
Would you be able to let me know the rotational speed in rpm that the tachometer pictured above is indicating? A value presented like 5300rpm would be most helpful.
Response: 2500rpm
